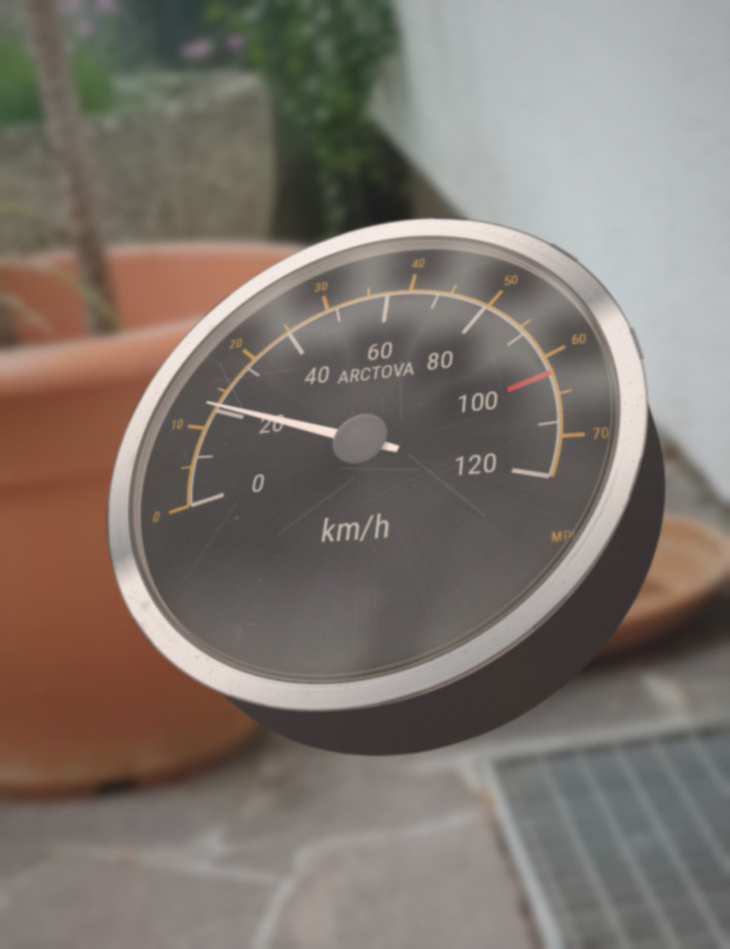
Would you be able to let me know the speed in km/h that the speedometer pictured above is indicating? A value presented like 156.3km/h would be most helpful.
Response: 20km/h
